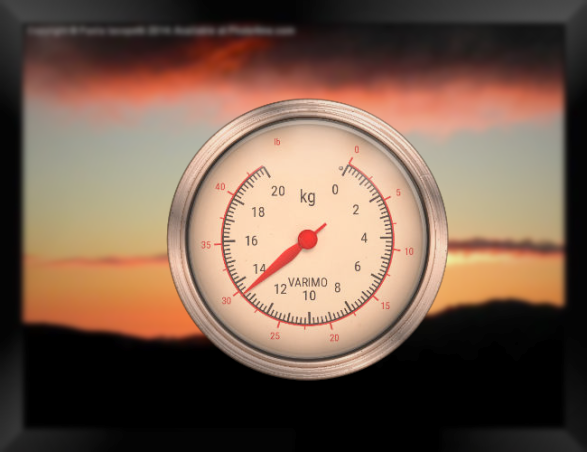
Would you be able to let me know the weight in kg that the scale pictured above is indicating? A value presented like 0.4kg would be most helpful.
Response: 13.4kg
